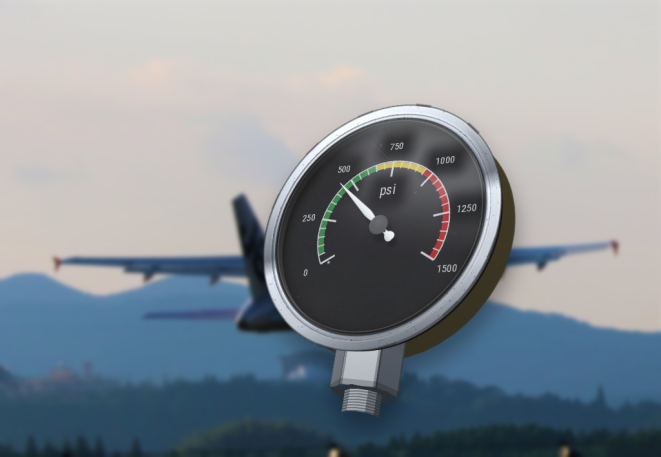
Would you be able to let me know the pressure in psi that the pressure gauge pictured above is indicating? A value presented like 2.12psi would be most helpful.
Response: 450psi
